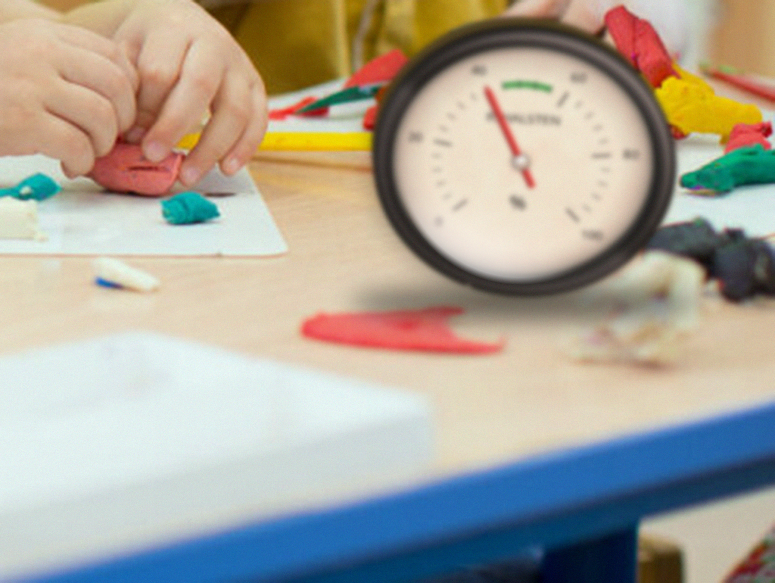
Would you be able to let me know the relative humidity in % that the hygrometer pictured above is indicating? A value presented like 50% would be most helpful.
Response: 40%
